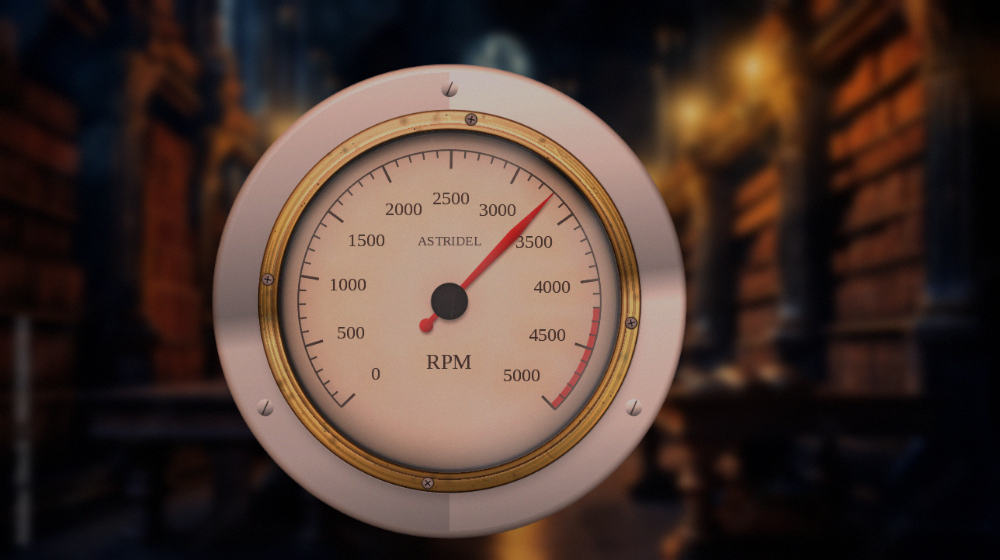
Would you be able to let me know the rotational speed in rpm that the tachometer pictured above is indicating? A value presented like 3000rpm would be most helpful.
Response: 3300rpm
